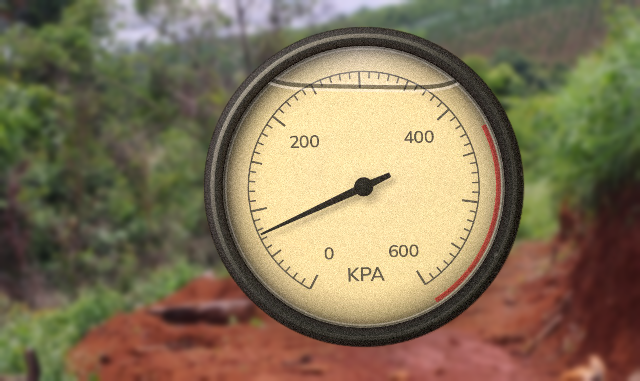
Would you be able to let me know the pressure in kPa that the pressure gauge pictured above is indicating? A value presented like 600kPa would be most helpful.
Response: 75kPa
